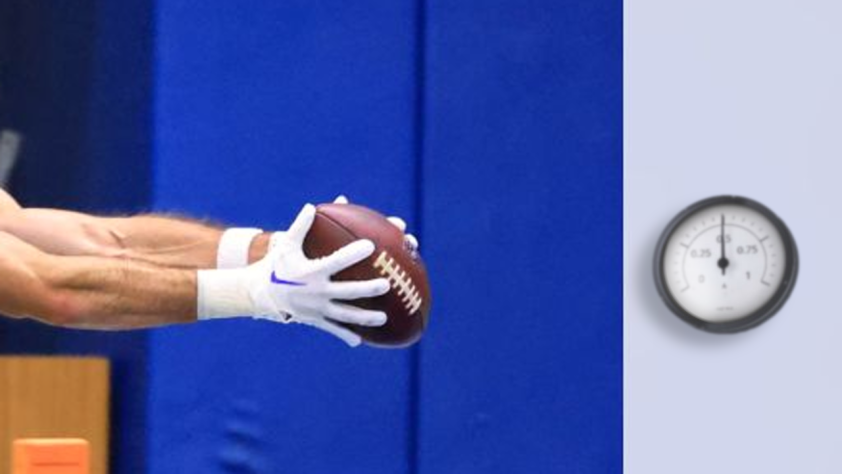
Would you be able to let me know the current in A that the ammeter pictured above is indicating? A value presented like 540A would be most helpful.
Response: 0.5A
